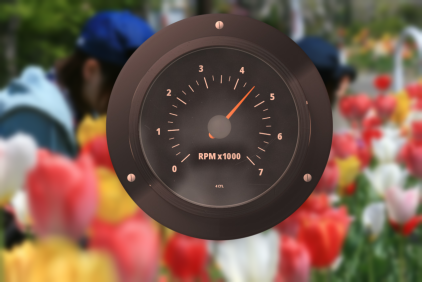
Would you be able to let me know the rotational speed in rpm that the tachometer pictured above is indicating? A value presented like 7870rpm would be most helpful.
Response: 4500rpm
